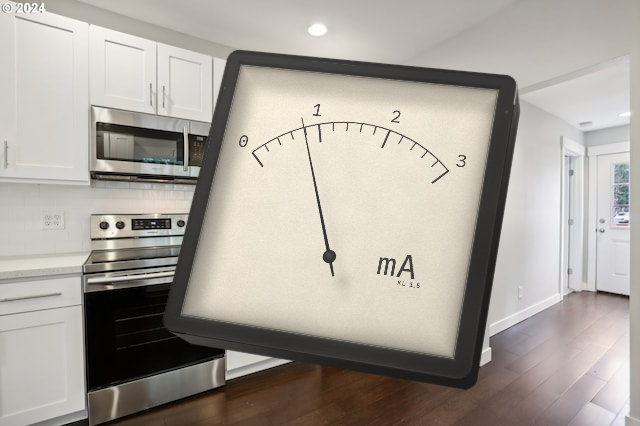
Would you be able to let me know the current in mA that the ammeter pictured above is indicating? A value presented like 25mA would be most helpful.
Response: 0.8mA
